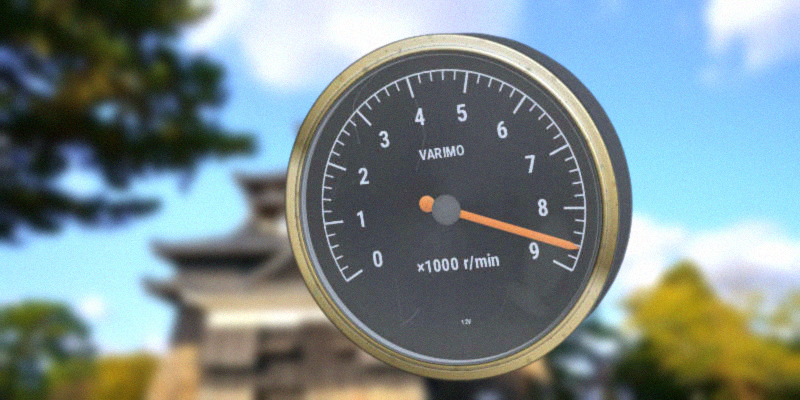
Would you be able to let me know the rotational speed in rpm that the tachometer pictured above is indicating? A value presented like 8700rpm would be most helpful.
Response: 8600rpm
